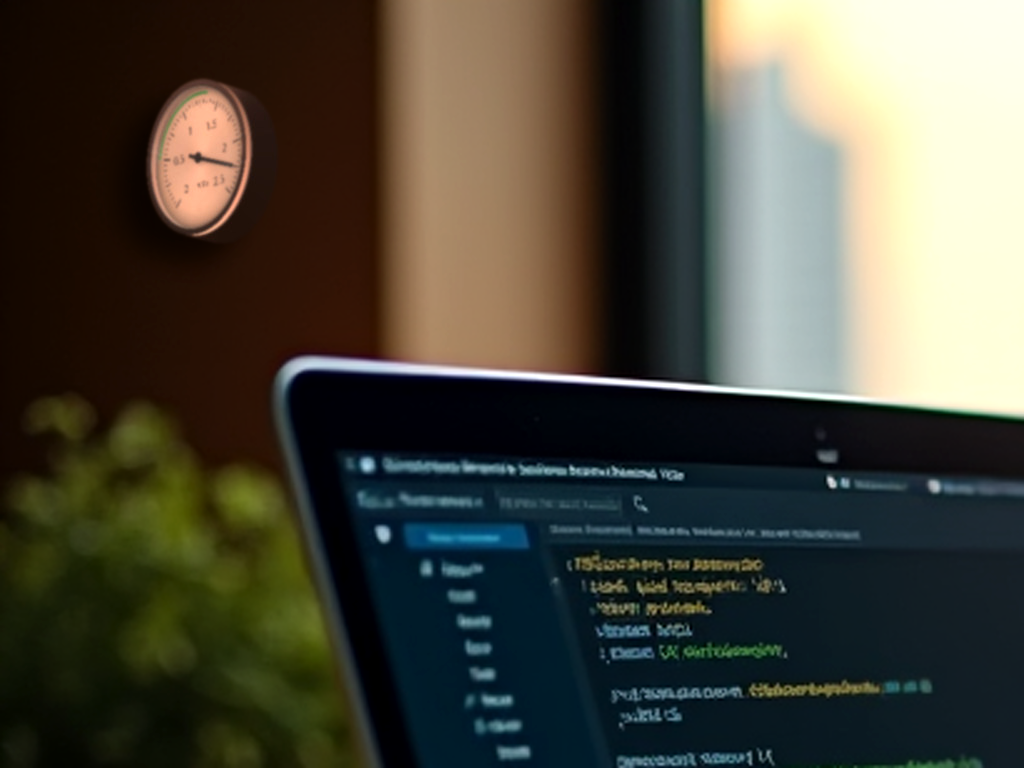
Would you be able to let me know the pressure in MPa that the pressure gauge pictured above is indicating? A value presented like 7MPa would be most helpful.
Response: 2.25MPa
